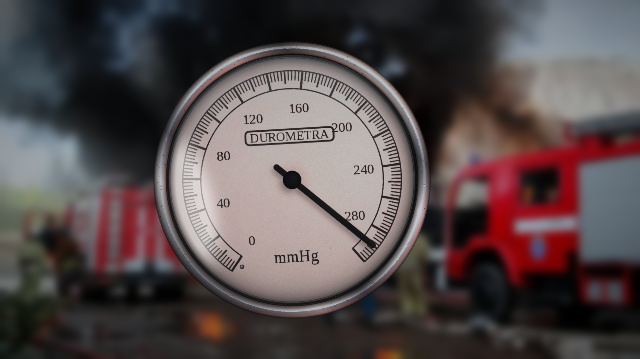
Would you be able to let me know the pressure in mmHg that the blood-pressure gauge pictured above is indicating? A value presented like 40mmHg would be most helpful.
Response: 290mmHg
